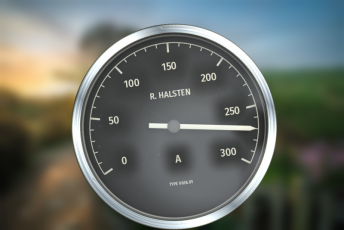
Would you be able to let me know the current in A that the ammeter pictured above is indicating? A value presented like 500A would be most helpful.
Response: 270A
